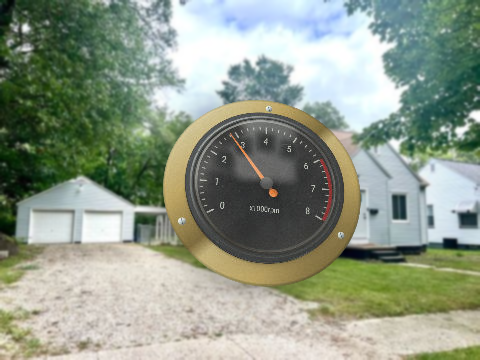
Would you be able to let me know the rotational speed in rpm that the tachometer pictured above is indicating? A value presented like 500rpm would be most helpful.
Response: 2800rpm
